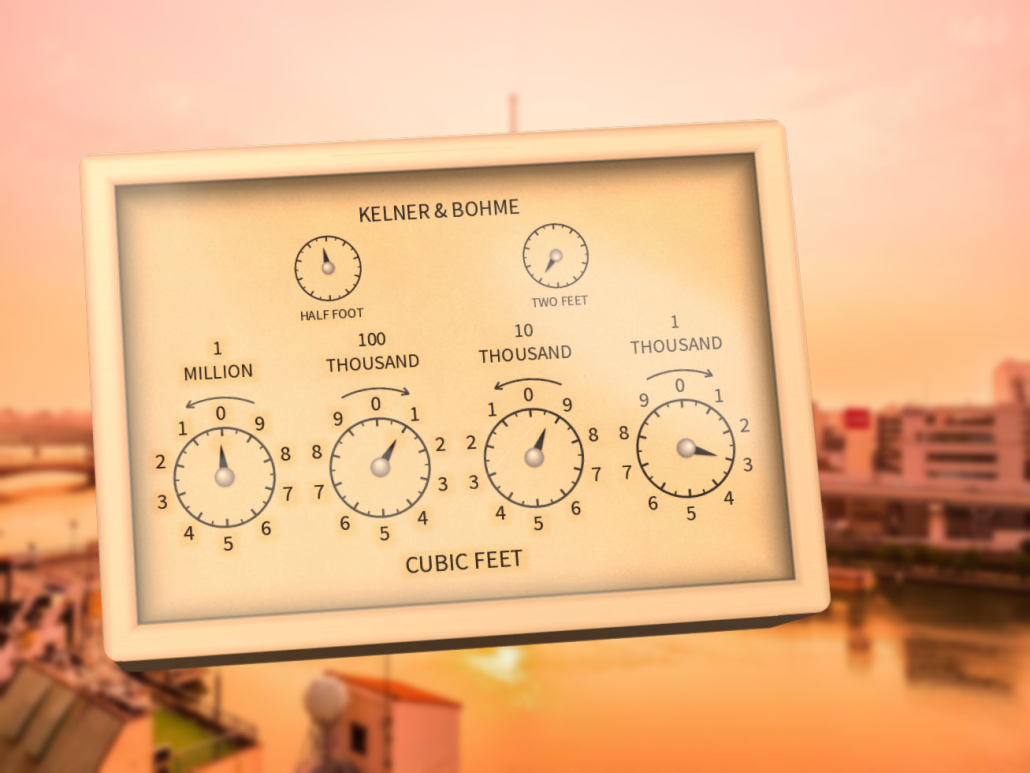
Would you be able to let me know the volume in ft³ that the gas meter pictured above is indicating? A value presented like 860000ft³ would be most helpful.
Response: 9300ft³
